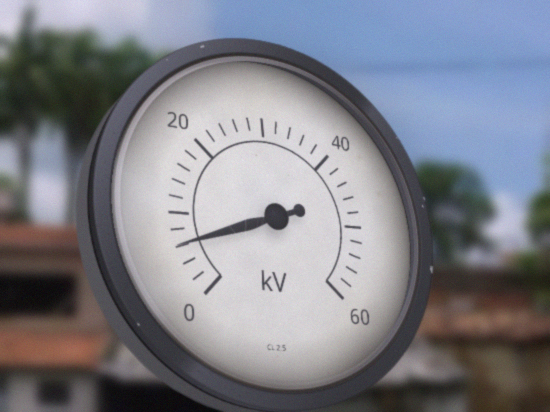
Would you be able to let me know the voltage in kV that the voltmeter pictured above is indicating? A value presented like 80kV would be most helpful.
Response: 6kV
